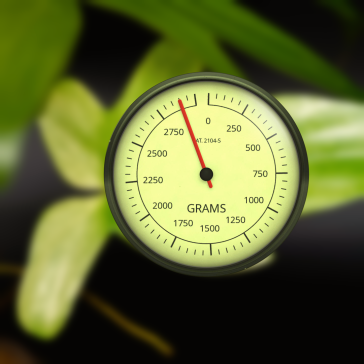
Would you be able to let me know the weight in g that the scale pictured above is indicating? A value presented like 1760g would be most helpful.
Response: 2900g
